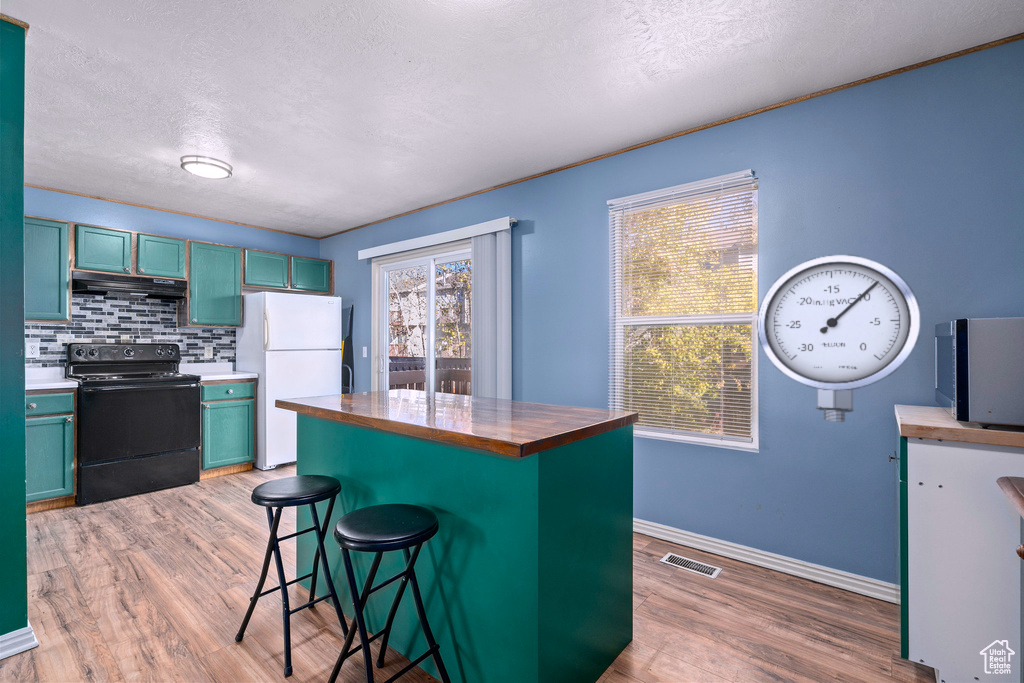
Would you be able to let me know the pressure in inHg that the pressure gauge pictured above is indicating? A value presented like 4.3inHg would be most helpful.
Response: -10inHg
